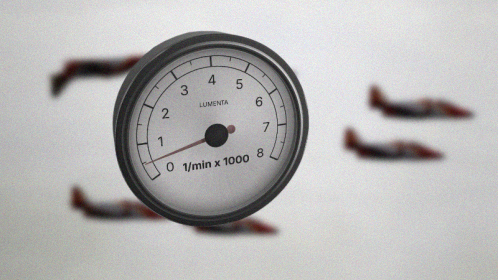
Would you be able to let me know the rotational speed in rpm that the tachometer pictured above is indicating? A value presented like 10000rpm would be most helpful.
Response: 500rpm
